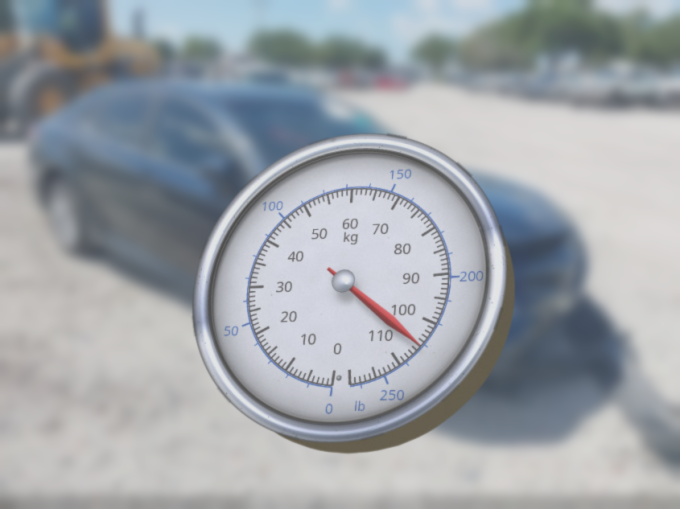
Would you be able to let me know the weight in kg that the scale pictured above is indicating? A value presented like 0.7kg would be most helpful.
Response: 105kg
